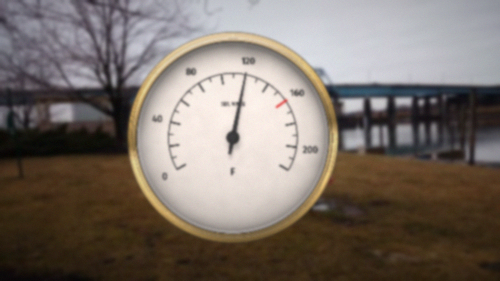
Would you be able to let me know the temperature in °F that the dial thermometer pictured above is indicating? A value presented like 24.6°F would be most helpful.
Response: 120°F
